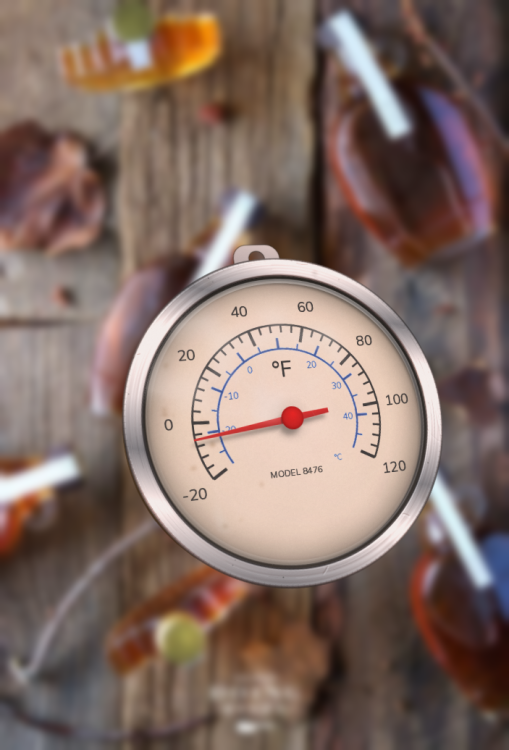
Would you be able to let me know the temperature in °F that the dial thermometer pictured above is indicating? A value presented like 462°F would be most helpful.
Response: -6°F
